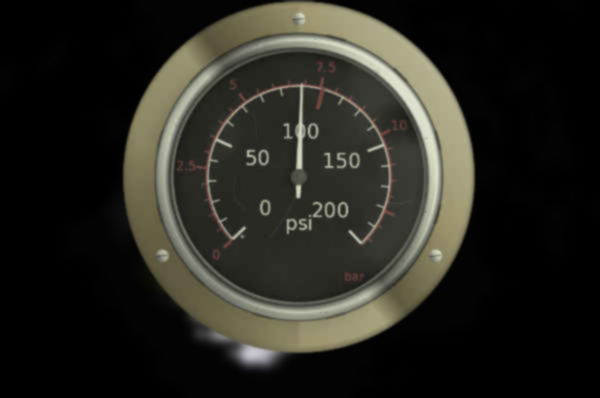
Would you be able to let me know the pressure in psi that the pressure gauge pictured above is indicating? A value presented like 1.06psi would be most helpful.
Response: 100psi
